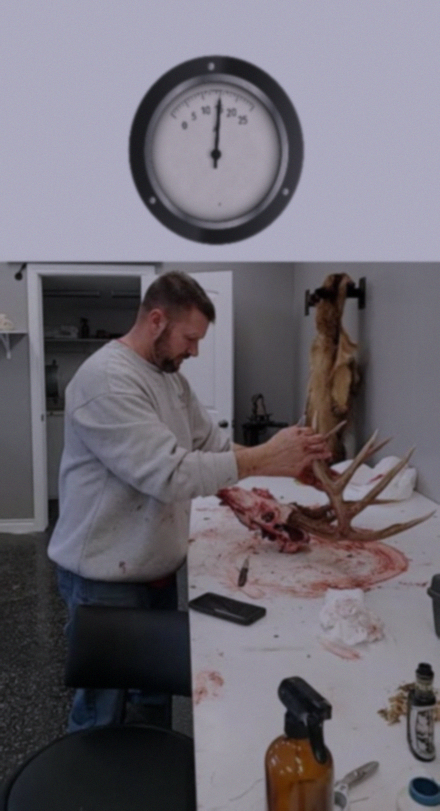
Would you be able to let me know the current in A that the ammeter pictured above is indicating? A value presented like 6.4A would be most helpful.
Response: 15A
